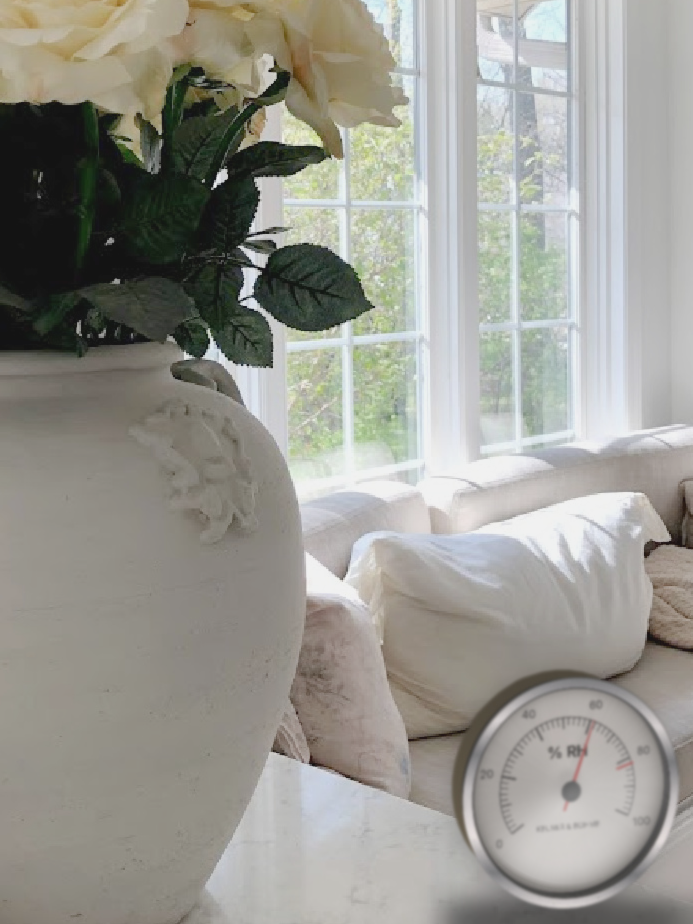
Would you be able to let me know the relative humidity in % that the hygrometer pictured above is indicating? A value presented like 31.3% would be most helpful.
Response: 60%
